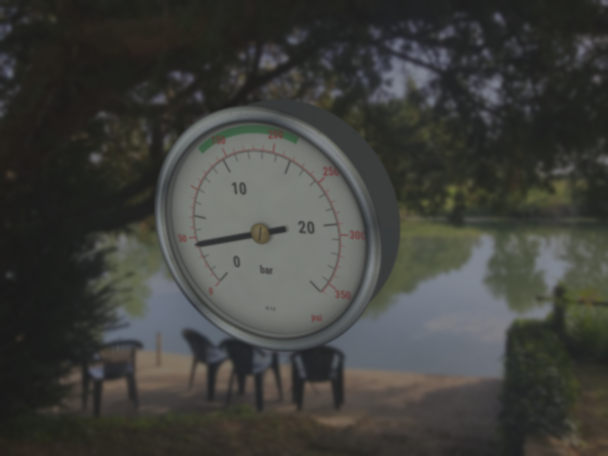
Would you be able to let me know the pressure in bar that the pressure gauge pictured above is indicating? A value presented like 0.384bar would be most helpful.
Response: 3bar
